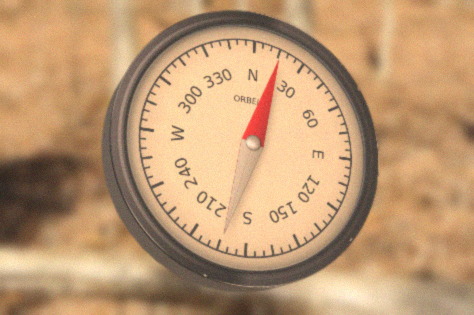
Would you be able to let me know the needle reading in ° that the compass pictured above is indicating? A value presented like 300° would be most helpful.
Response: 15°
